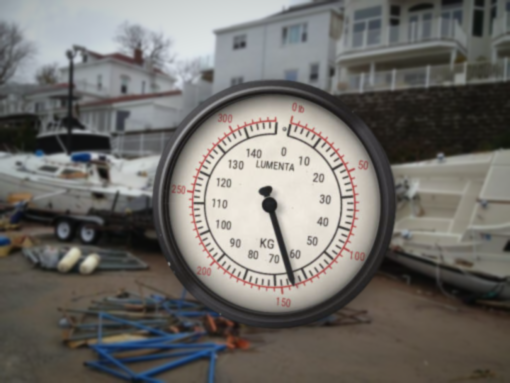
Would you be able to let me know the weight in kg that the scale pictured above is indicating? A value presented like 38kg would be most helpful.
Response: 64kg
